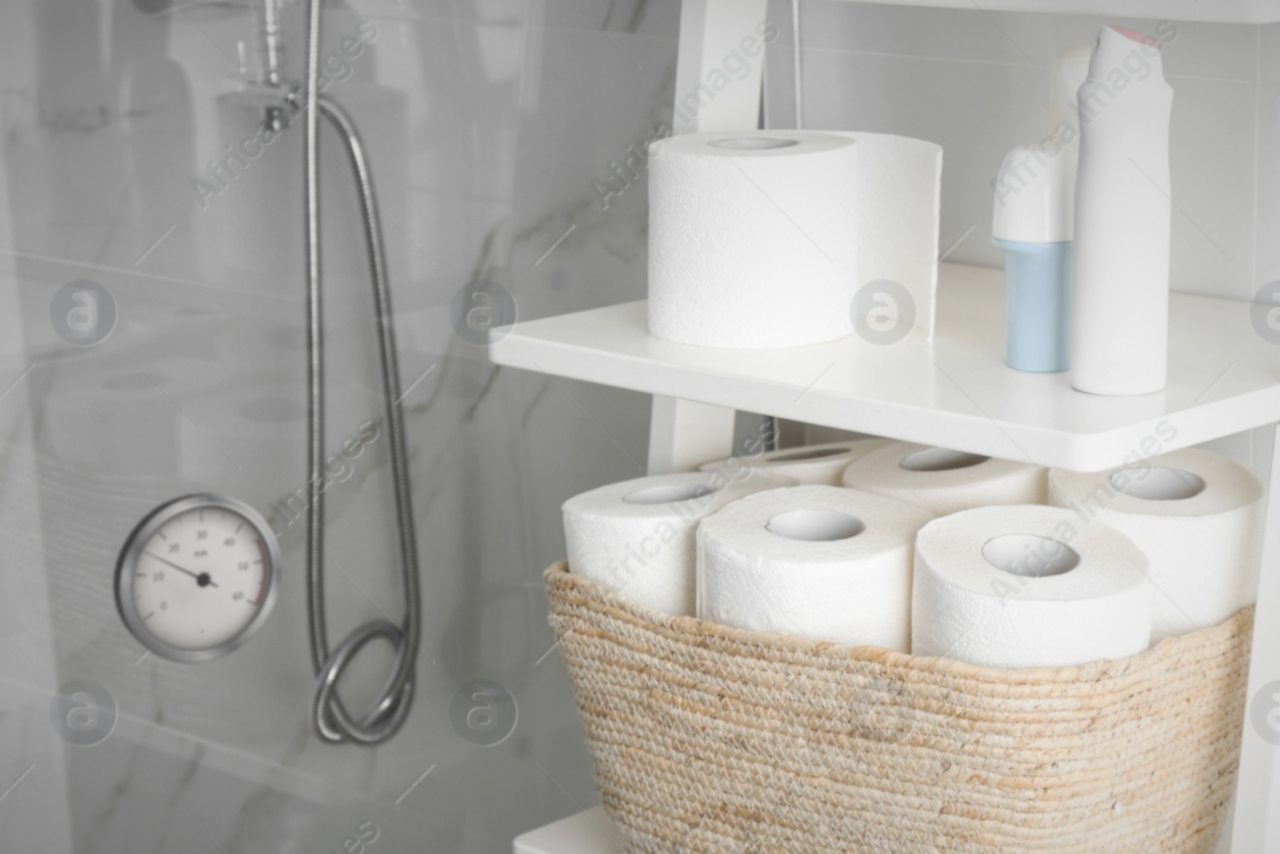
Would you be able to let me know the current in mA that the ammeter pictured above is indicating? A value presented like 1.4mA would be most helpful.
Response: 15mA
